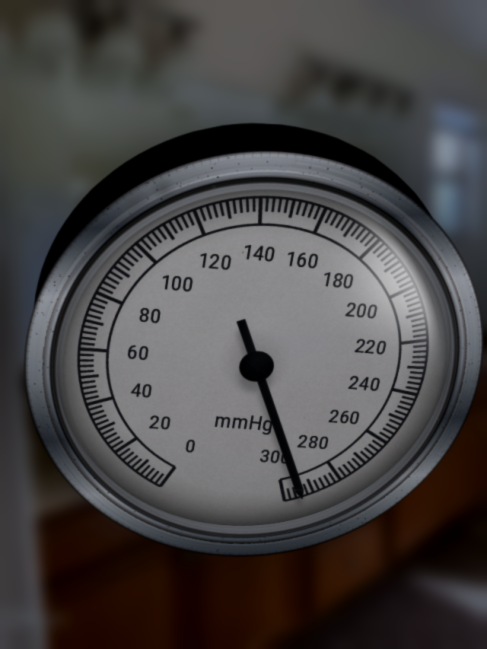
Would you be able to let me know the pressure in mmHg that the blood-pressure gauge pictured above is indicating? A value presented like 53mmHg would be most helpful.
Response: 294mmHg
